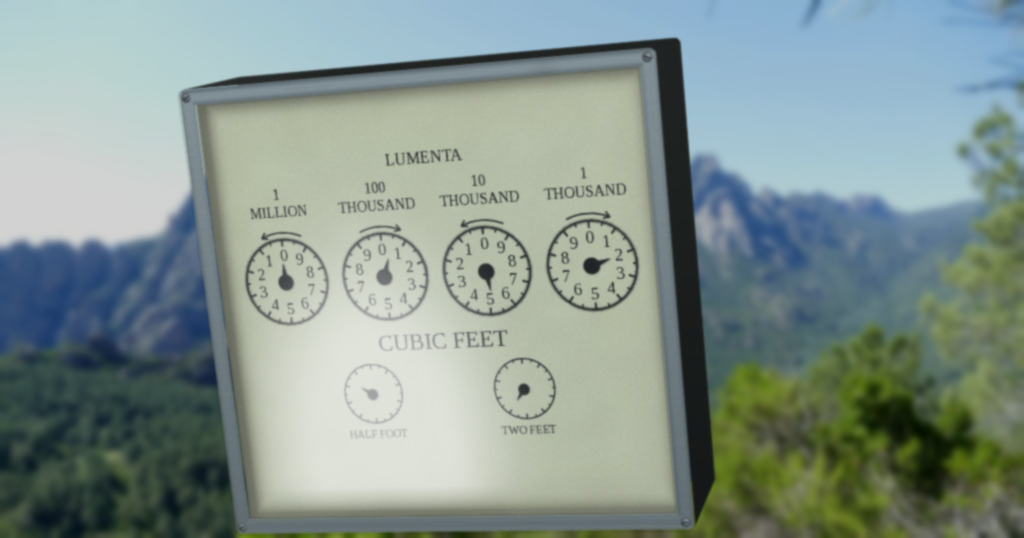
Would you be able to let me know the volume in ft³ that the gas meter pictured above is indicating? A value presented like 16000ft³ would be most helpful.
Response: 5200ft³
